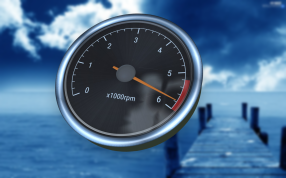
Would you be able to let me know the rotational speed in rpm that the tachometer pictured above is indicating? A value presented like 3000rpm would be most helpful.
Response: 5800rpm
